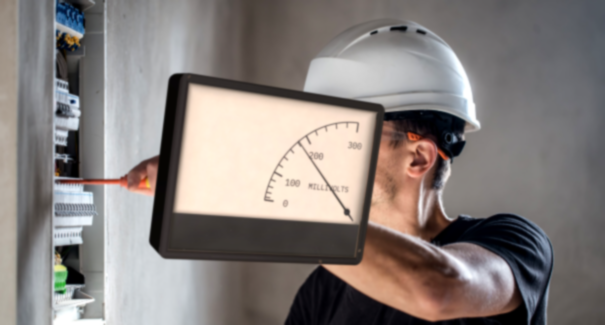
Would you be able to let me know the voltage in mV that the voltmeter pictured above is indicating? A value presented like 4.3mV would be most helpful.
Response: 180mV
